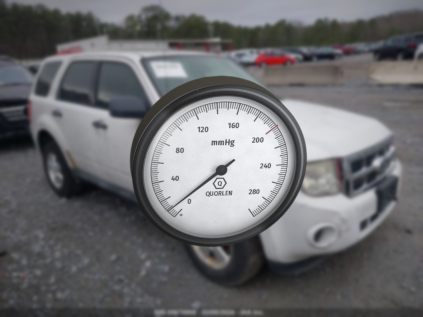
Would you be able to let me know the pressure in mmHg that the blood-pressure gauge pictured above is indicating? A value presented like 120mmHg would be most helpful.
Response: 10mmHg
